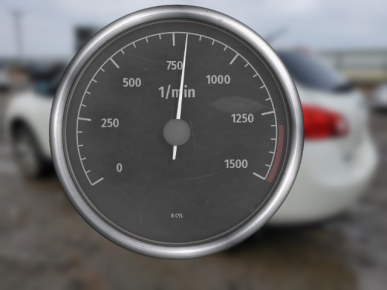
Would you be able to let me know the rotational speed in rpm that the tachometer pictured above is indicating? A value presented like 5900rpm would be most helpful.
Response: 800rpm
